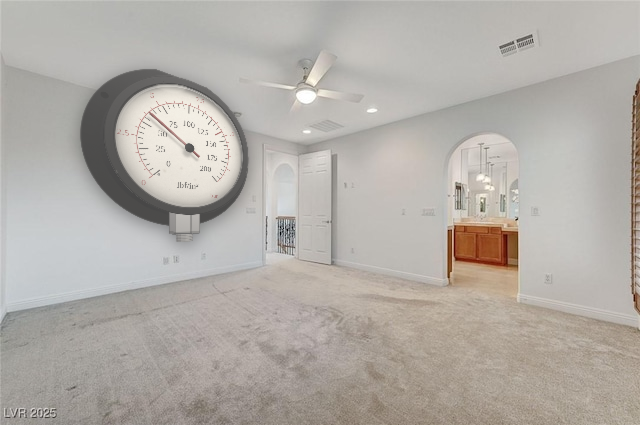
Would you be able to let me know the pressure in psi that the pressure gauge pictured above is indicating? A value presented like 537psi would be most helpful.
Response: 60psi
